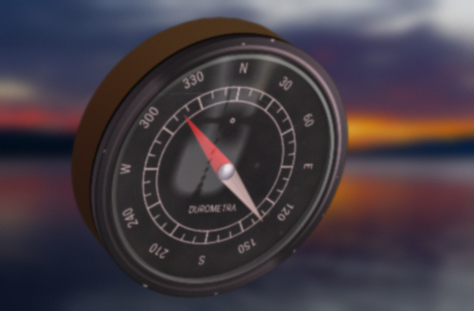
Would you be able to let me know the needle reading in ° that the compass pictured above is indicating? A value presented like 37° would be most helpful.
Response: 315°
